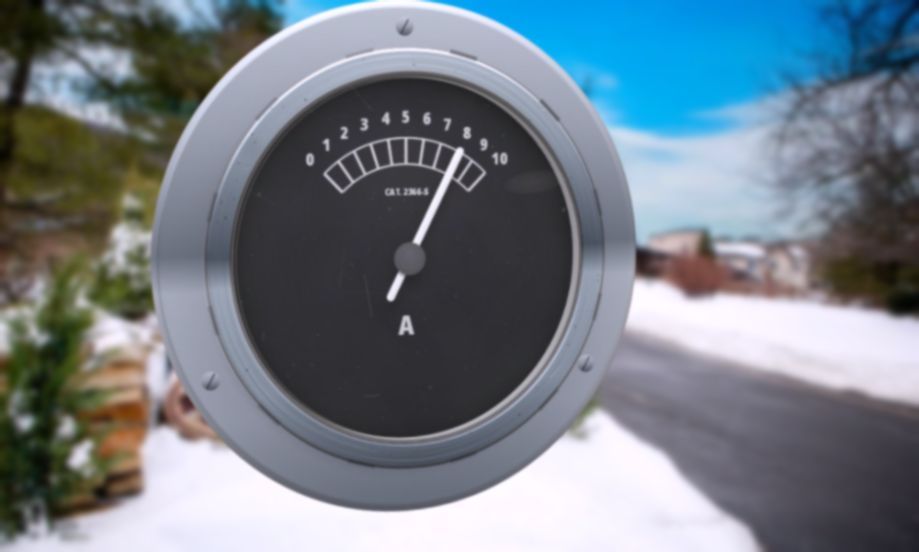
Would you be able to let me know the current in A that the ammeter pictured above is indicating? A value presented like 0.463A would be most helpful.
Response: 8A
